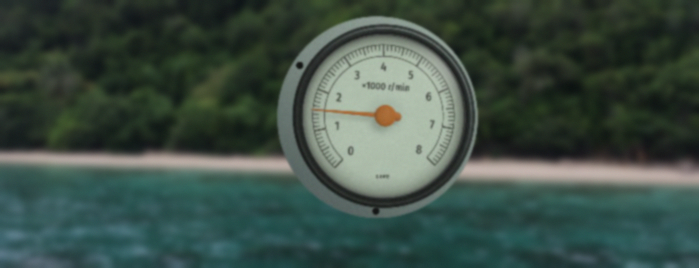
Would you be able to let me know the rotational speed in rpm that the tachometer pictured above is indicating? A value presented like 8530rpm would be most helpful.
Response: 1500rpm
